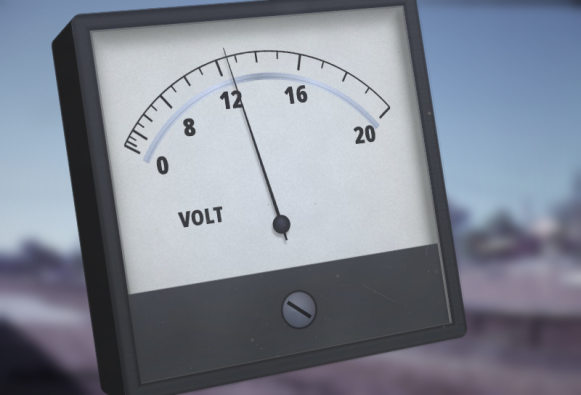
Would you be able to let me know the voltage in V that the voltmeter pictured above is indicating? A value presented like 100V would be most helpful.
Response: 12.5V
